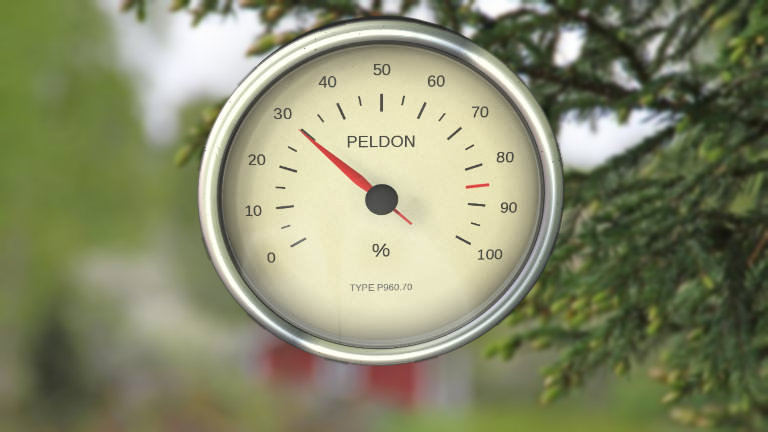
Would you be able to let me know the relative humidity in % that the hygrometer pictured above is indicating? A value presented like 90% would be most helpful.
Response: 30%
